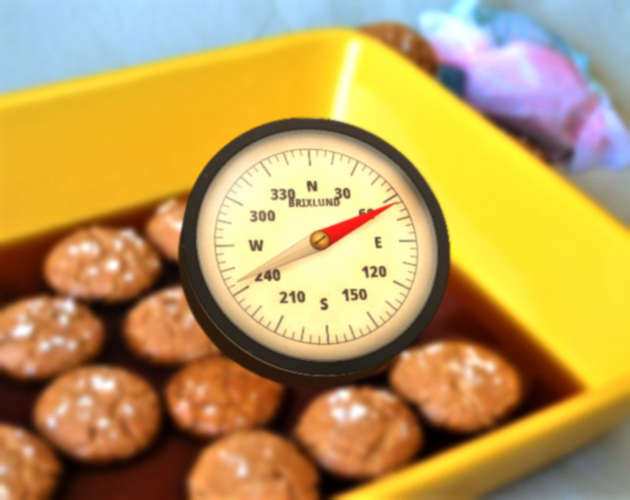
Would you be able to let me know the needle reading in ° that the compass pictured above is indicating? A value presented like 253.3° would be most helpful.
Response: 65°
